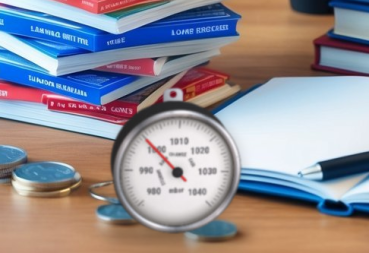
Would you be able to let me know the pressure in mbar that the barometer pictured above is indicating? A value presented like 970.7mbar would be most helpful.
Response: 1000mbar
